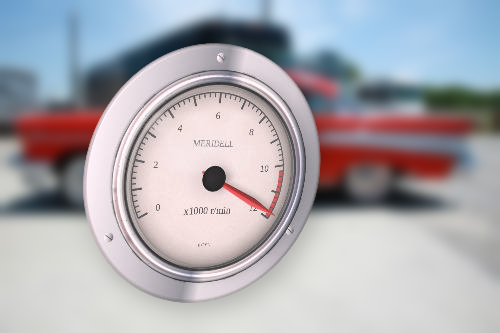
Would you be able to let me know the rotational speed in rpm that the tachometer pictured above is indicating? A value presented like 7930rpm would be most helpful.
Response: 11800rpm
